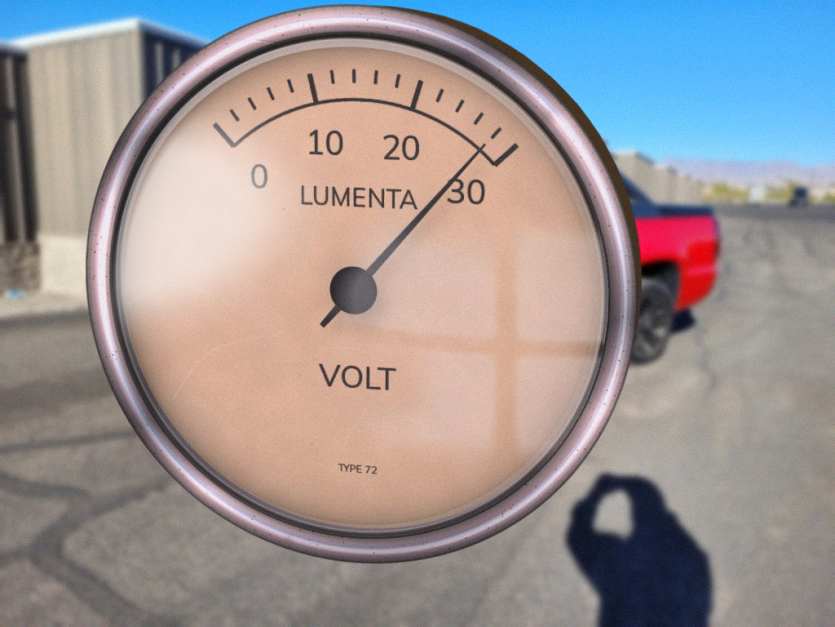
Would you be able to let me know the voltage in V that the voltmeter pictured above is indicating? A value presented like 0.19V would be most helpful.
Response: 28V
